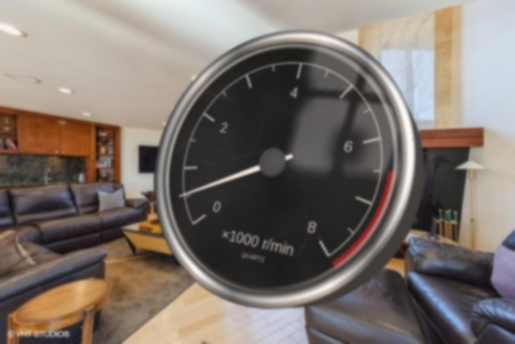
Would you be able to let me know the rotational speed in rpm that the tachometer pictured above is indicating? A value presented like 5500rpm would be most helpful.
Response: 500rpm
